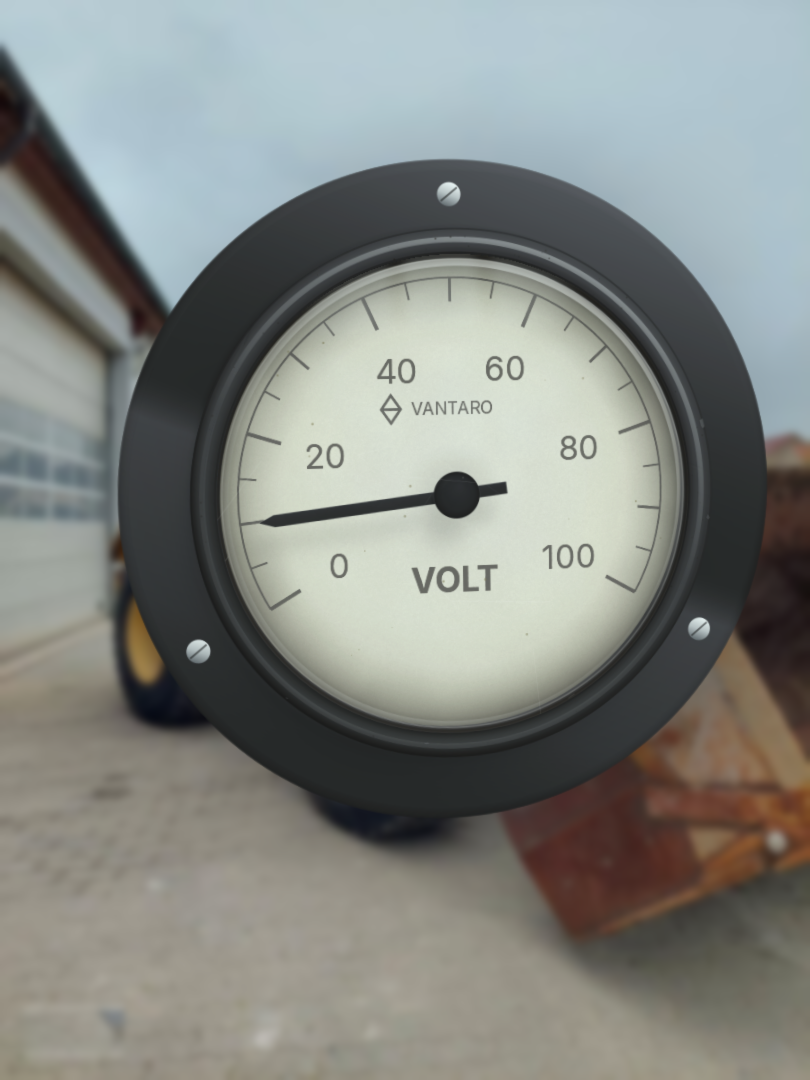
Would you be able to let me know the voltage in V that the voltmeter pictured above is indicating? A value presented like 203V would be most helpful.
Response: 10V
